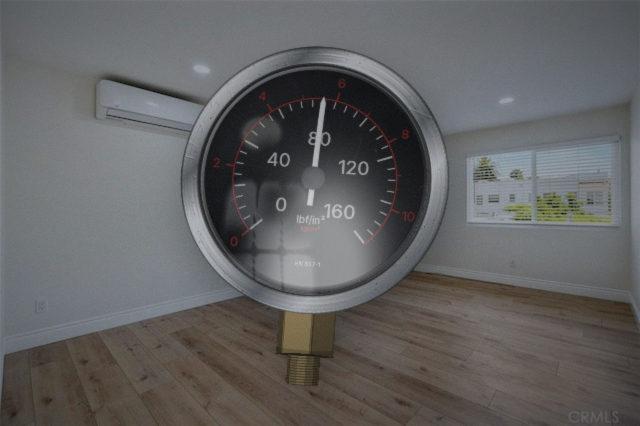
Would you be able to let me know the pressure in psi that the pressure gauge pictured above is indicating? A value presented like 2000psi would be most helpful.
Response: 80psi
